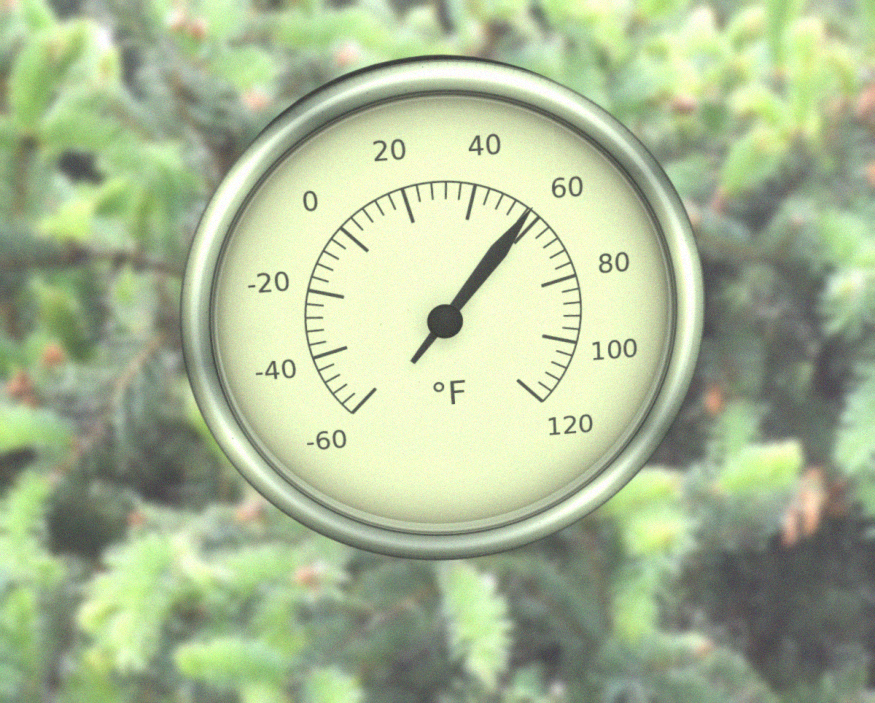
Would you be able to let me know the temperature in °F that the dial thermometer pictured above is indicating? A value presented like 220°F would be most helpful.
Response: 56°F
